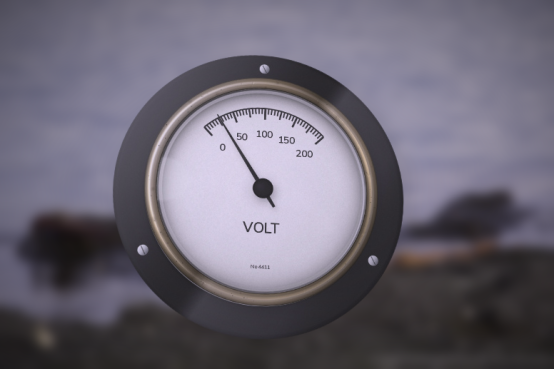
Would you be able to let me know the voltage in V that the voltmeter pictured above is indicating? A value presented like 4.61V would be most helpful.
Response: 25V
